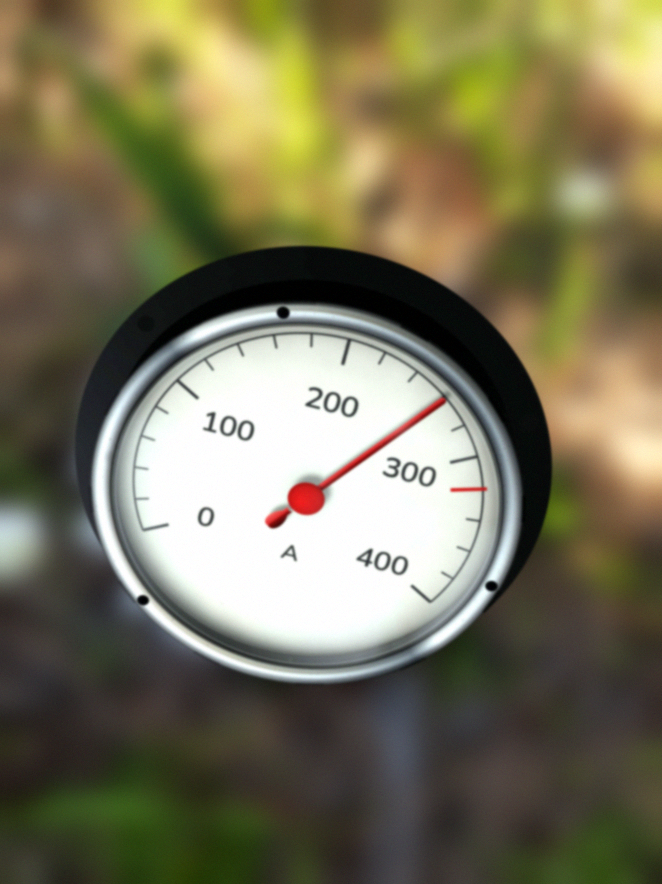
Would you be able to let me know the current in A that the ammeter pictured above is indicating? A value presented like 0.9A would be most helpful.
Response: 260A
